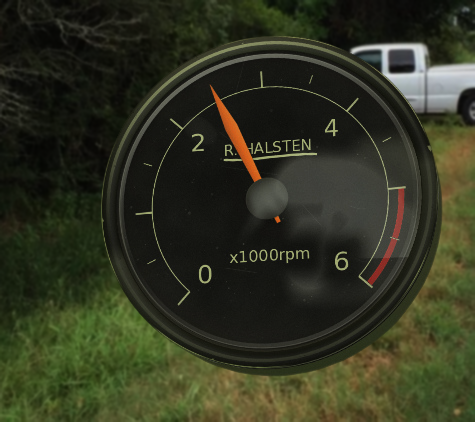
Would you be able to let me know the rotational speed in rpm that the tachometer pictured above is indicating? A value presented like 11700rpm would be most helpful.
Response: 2500rpm
